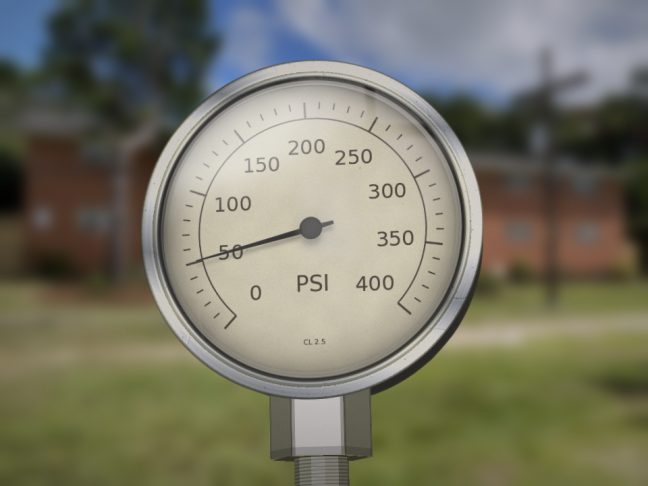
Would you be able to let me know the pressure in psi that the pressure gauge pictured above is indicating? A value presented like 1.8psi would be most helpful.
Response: 50psi
